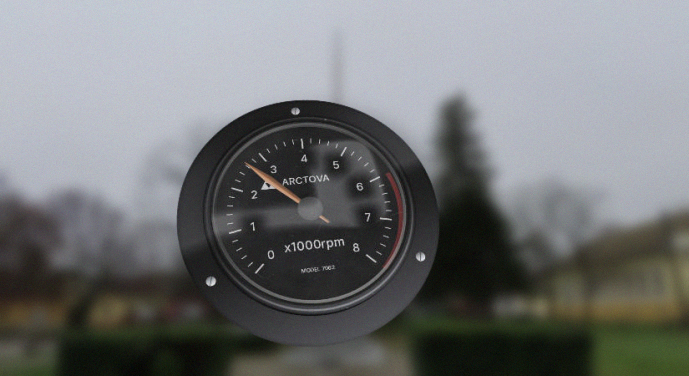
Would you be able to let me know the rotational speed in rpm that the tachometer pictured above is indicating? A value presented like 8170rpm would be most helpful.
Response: 2600rpm
